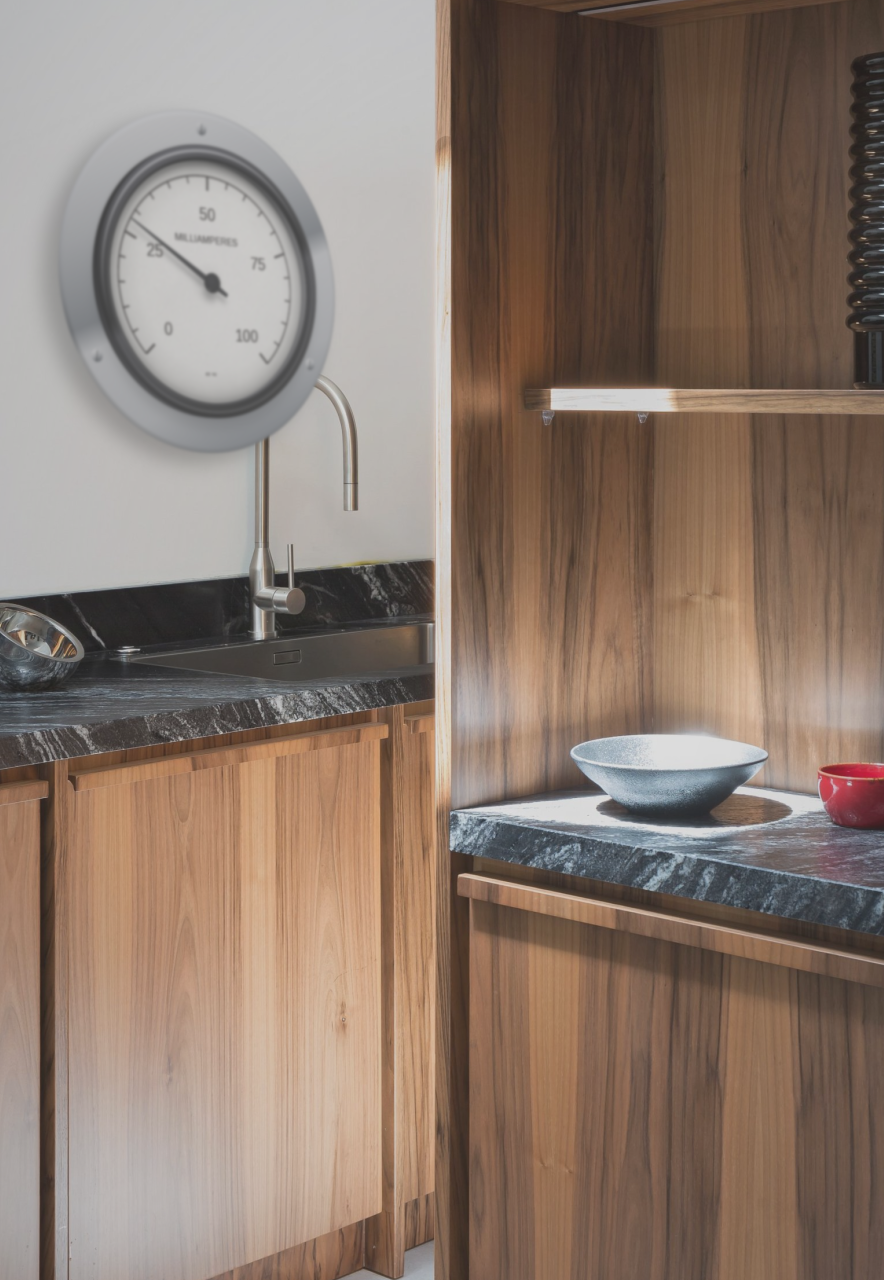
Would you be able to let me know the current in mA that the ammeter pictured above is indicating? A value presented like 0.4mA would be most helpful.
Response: 27.5mA
